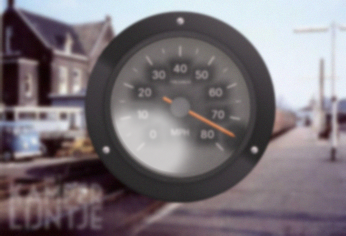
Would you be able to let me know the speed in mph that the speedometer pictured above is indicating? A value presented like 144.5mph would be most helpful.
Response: 75mph
